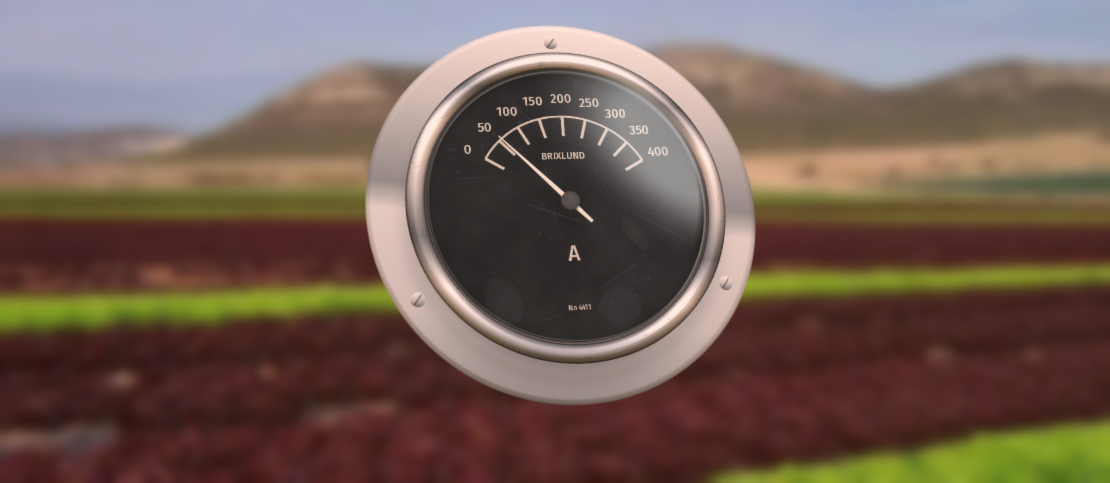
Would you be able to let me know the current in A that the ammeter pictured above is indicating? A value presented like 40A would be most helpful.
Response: 50A
